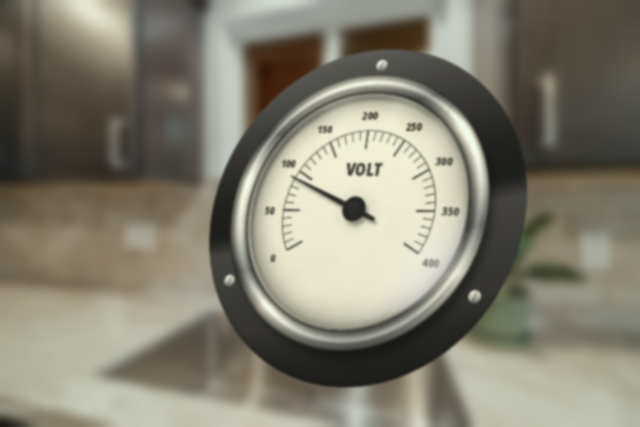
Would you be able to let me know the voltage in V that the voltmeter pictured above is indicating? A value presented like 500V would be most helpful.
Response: 90V
